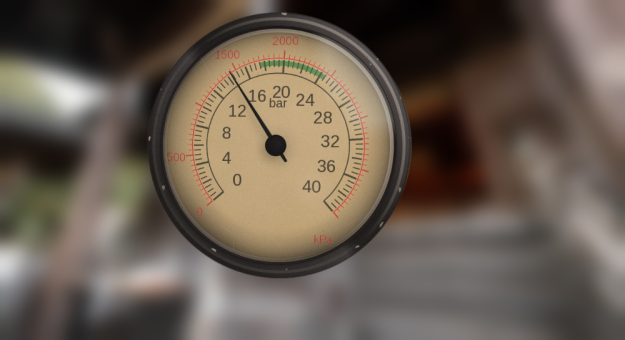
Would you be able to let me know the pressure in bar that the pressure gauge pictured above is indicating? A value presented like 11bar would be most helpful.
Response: 14.5bar
